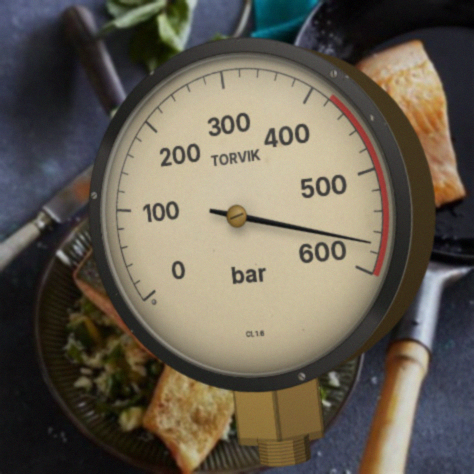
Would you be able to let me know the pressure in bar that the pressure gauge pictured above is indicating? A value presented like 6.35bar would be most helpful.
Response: 570bar
